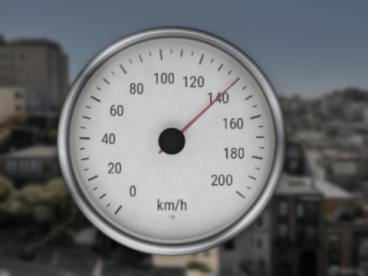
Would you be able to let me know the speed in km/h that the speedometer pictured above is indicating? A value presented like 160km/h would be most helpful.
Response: 140km/h
